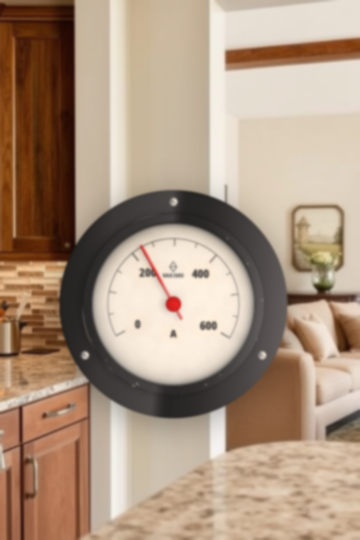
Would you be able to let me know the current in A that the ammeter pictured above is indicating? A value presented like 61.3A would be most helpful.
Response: 225A
